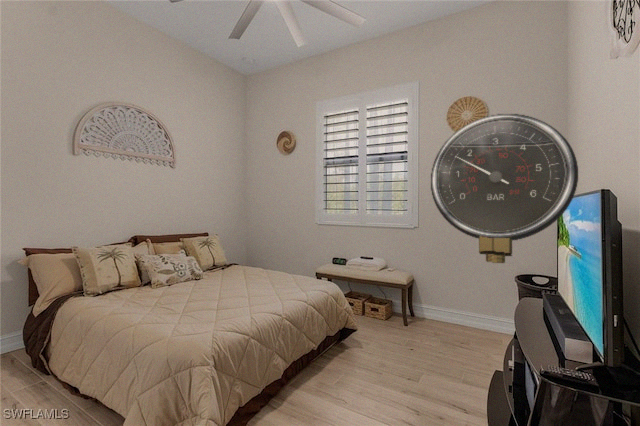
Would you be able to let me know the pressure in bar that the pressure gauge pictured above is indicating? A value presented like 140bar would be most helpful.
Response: 1.6bar
